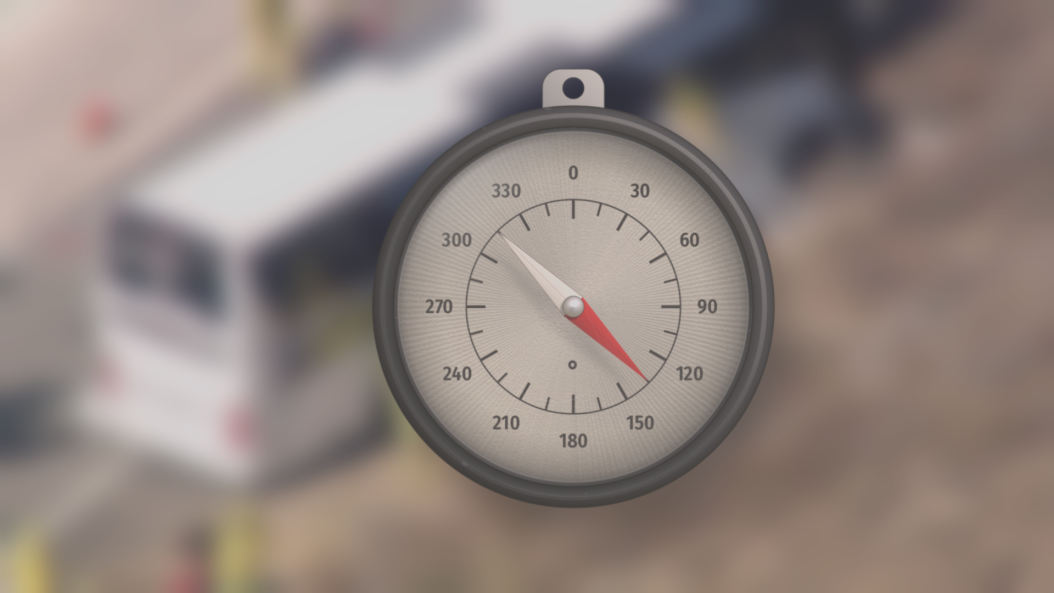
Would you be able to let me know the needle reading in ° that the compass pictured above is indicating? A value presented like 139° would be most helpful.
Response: 135°
